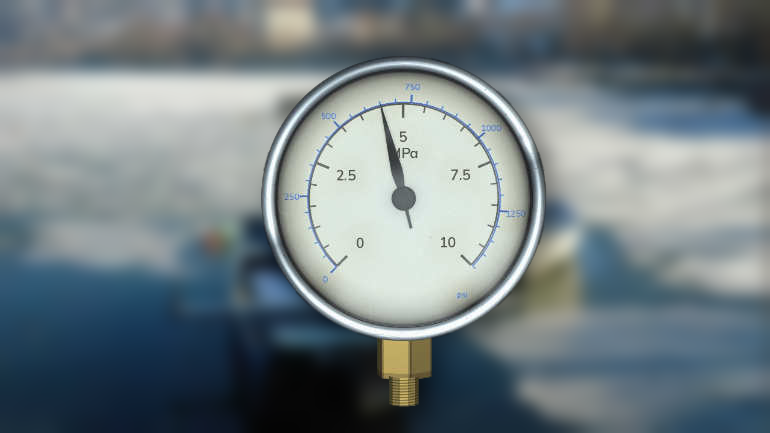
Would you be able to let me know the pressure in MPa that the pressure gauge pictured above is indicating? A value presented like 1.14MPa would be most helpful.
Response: 4.5MPa
